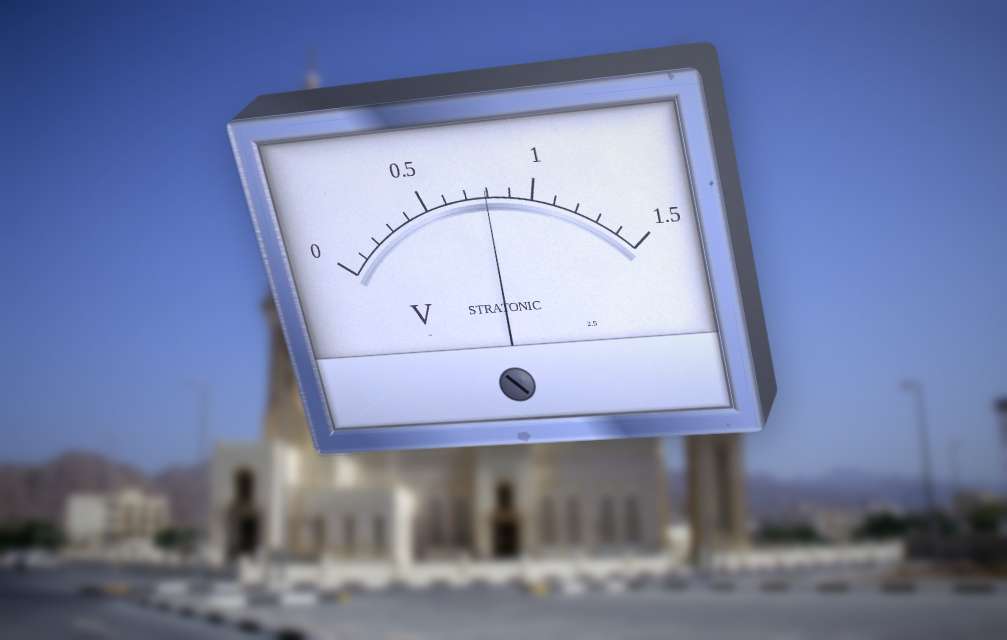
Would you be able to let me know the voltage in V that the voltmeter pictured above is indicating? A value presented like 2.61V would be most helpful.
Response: 0.8V
